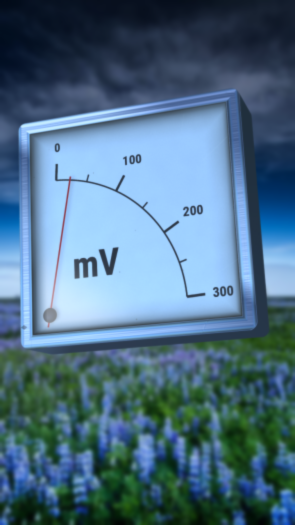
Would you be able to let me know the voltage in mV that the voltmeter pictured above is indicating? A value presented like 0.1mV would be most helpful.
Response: 25mV
